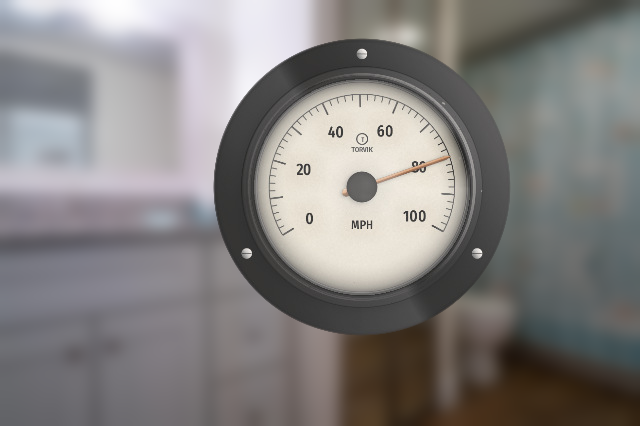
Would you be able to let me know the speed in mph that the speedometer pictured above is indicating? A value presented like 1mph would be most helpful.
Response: 80mph
